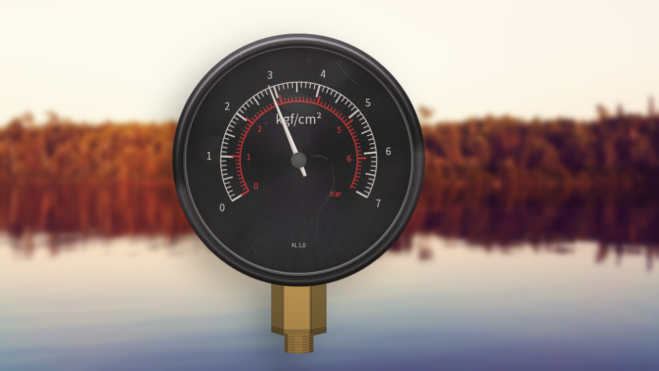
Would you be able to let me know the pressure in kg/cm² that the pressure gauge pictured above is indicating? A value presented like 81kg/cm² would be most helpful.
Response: 2.9kg/cm²
